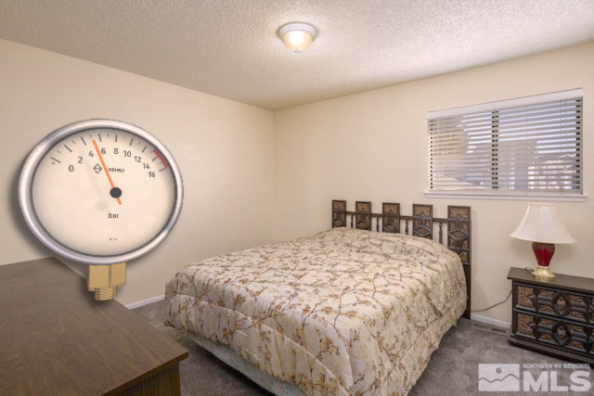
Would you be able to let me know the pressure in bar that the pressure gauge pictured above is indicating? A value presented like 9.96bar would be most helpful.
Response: 5bar
